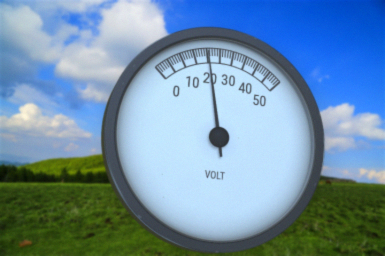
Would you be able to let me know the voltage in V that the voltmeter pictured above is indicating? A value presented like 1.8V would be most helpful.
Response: 20V
